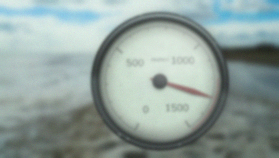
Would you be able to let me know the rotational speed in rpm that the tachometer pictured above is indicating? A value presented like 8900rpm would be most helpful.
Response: 1300rpm
